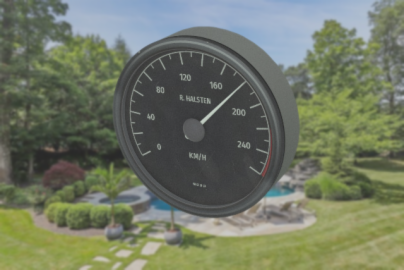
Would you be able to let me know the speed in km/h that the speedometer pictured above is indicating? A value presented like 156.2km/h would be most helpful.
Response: 180km/h
